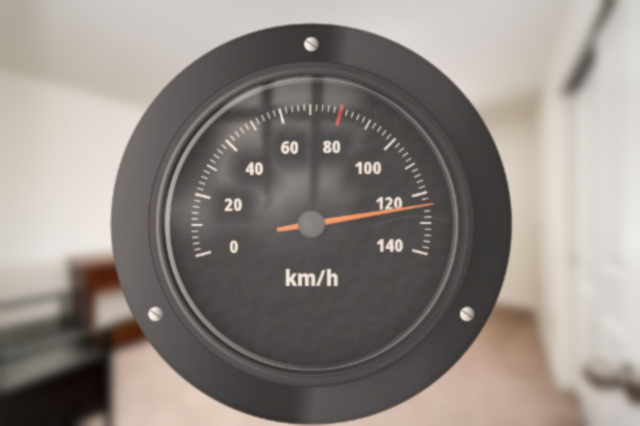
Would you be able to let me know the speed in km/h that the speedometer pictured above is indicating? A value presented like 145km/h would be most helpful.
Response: 124km/h
